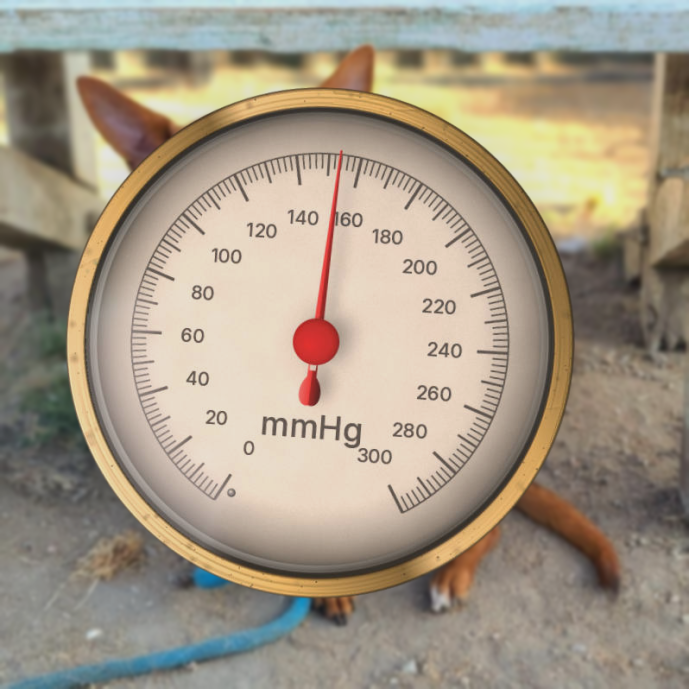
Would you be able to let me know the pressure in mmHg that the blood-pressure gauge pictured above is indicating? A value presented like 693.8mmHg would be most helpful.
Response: 154mmHg
